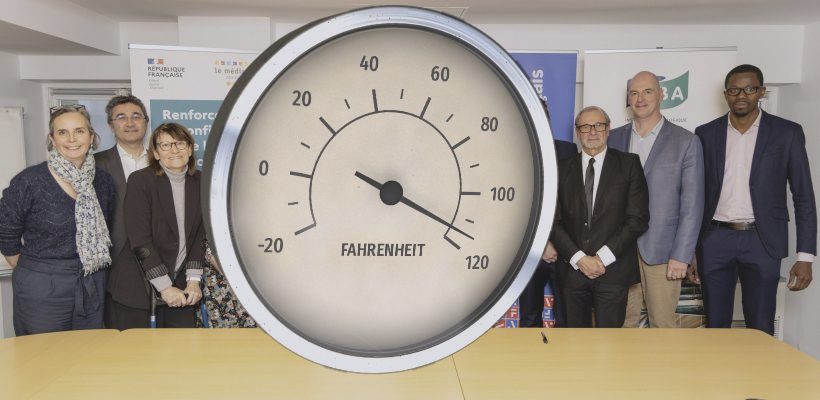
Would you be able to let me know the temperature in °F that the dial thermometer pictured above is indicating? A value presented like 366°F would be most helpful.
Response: 115°F
